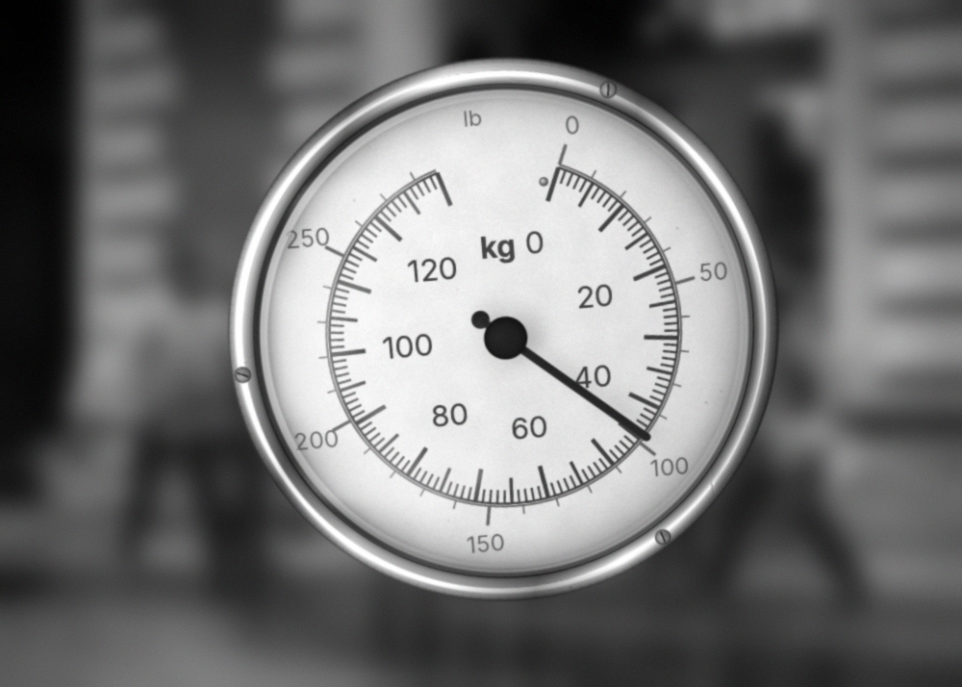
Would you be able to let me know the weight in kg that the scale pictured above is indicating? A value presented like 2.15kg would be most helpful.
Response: 44kg
